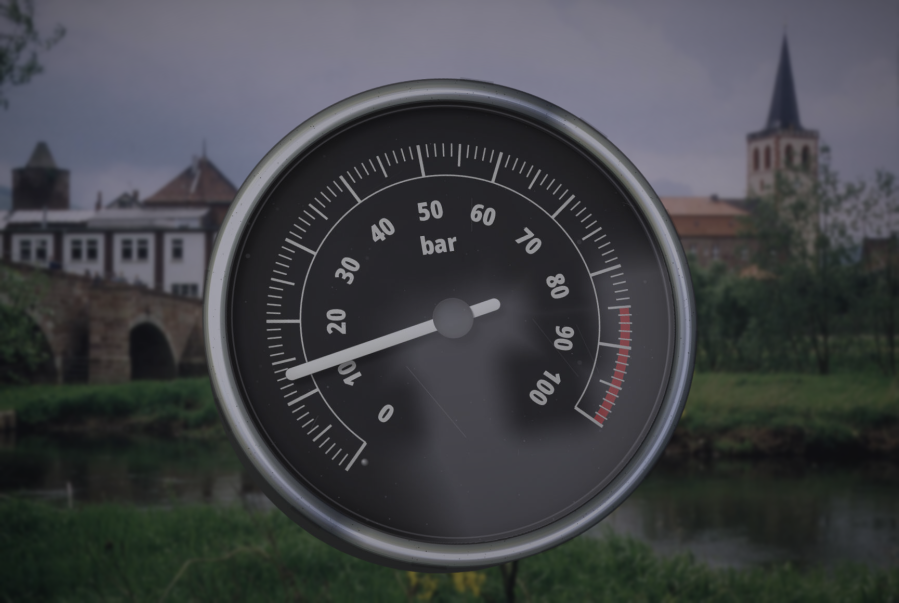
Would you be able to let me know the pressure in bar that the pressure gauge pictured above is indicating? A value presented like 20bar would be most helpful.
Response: 13bar
